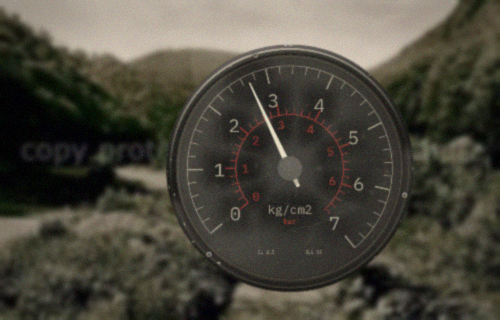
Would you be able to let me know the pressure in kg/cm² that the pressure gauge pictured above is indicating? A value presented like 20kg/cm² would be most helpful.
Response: 2.7kg/cm²
